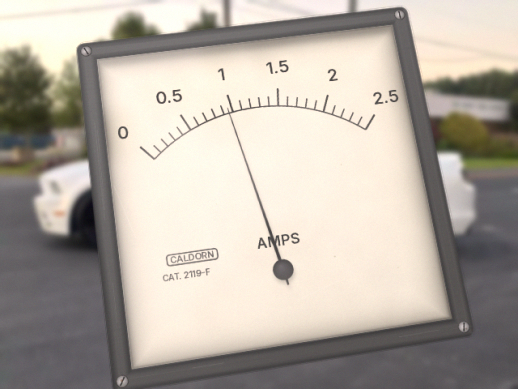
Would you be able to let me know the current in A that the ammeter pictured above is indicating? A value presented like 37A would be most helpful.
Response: 0.95A
